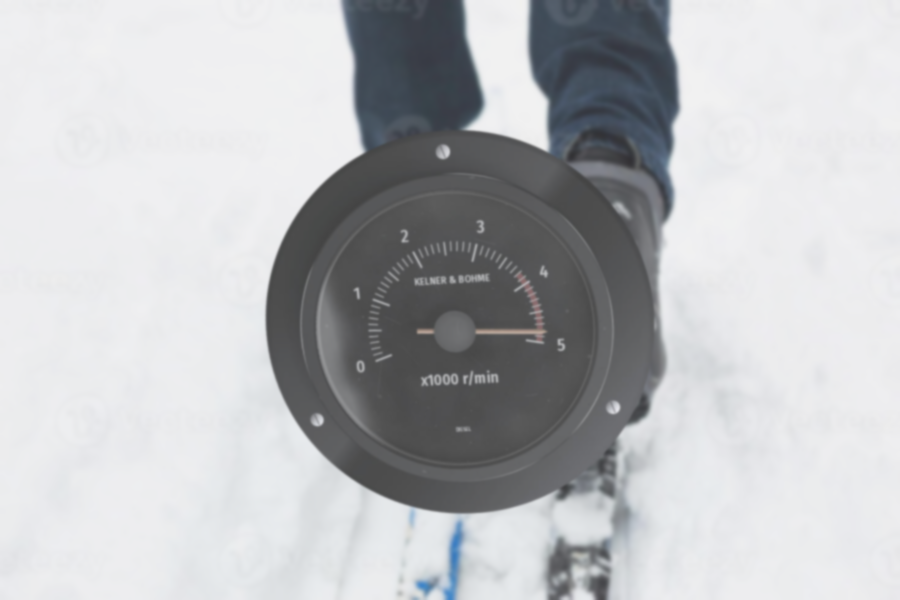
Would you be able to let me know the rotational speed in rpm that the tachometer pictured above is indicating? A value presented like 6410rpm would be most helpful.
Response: 4800rpm
